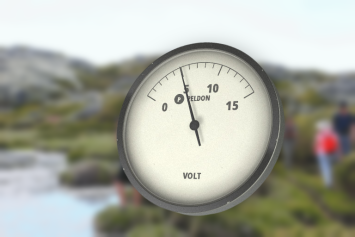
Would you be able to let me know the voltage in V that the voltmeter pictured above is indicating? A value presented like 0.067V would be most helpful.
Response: 5V
